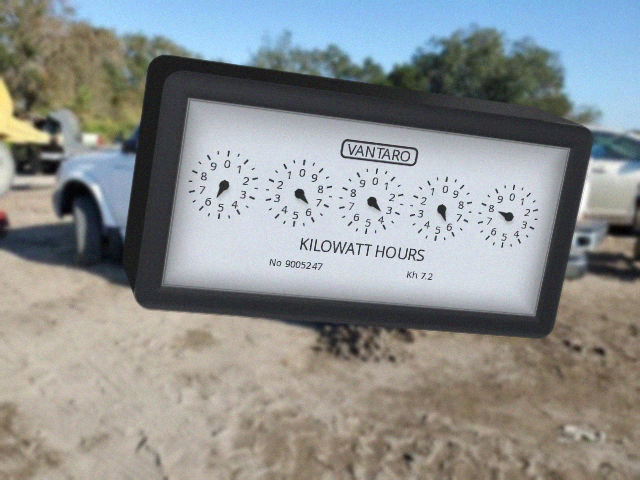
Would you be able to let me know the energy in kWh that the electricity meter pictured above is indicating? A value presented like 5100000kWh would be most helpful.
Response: 56358kWh
